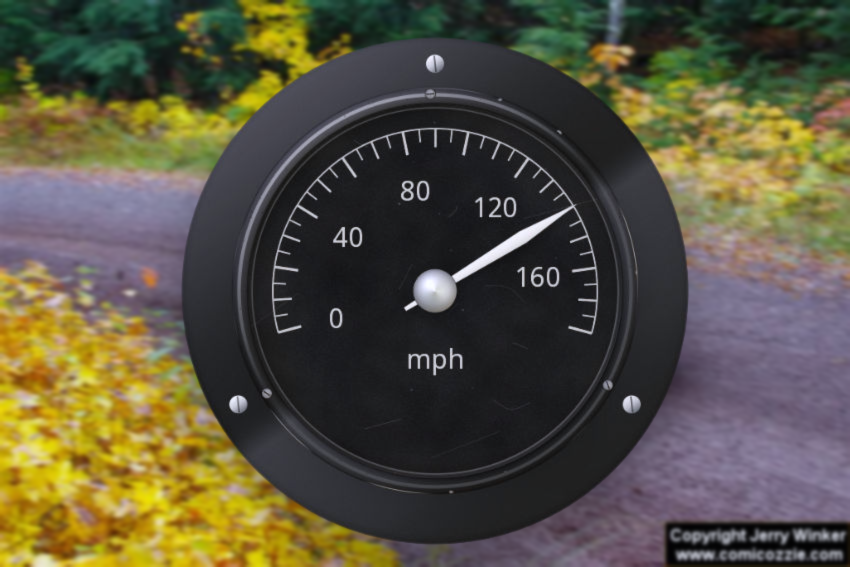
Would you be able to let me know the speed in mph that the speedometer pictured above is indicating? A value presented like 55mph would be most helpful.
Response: 140mph
